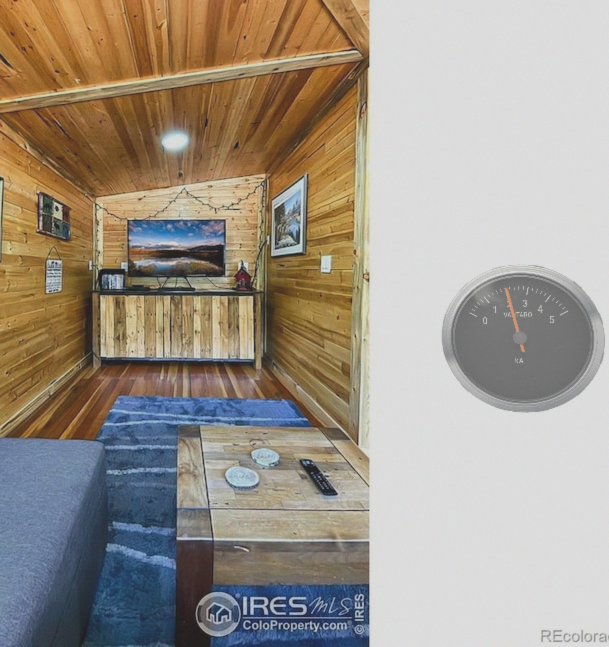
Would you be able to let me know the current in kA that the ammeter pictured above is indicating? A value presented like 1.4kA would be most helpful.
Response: 2kA
